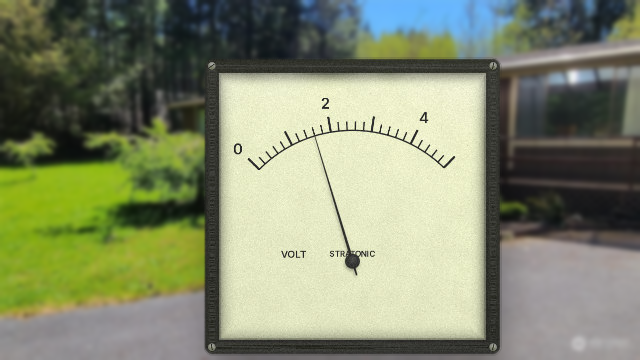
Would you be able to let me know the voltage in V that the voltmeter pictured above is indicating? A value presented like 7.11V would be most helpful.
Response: 1.6V
